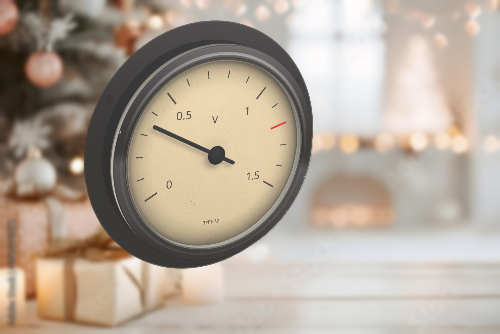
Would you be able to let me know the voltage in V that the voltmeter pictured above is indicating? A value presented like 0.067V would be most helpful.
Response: 0.35V
